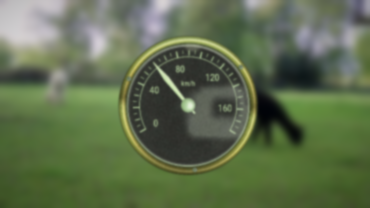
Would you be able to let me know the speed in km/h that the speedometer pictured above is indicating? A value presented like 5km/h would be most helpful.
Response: 60km/h
